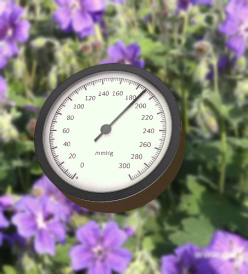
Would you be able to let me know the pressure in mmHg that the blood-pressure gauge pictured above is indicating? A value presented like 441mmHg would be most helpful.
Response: 190mmHg
